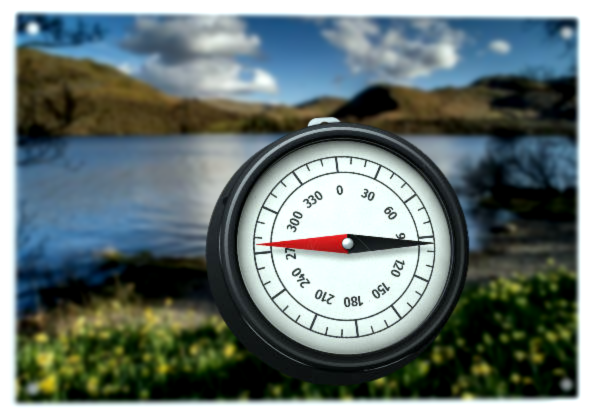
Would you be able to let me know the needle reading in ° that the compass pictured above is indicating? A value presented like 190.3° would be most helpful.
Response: 275°
